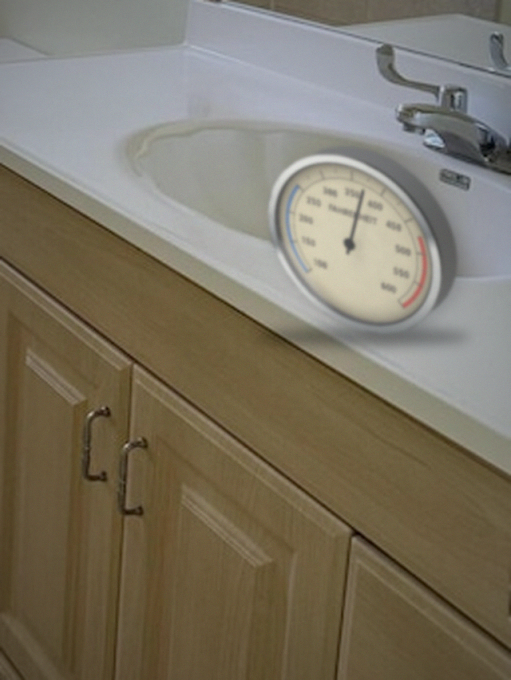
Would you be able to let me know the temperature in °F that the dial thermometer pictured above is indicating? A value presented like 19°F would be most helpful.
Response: 375°F
